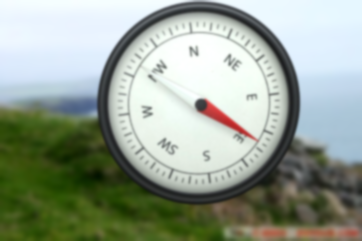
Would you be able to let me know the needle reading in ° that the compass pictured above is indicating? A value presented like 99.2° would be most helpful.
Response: 130°
